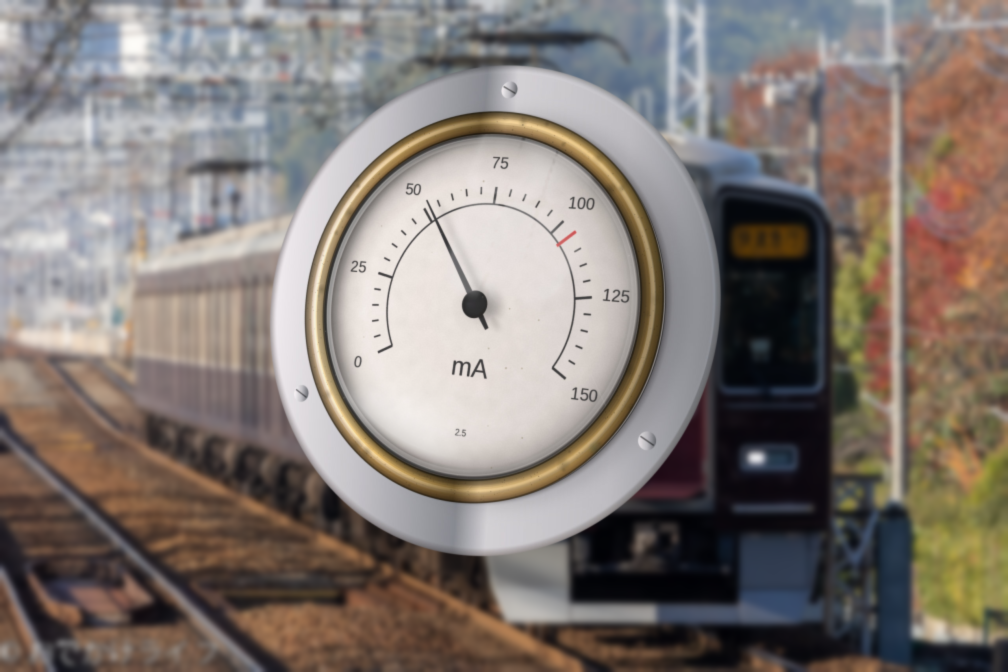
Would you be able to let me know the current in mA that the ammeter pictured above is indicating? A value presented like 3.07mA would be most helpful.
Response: 52.5mA
